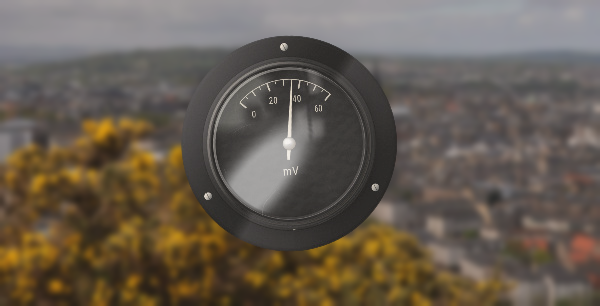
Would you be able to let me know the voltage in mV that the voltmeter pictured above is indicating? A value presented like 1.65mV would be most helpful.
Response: 35mV
